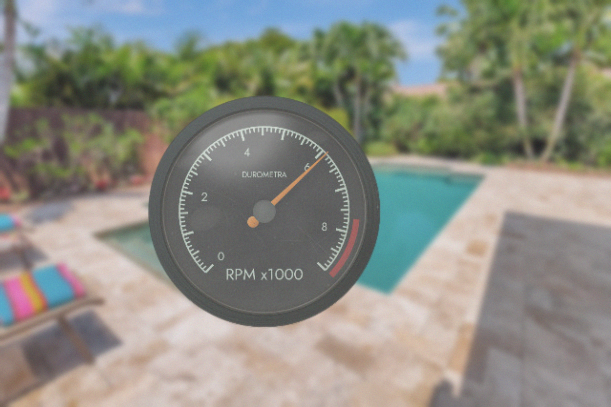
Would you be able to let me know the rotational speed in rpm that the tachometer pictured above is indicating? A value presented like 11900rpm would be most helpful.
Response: 6100rpm
